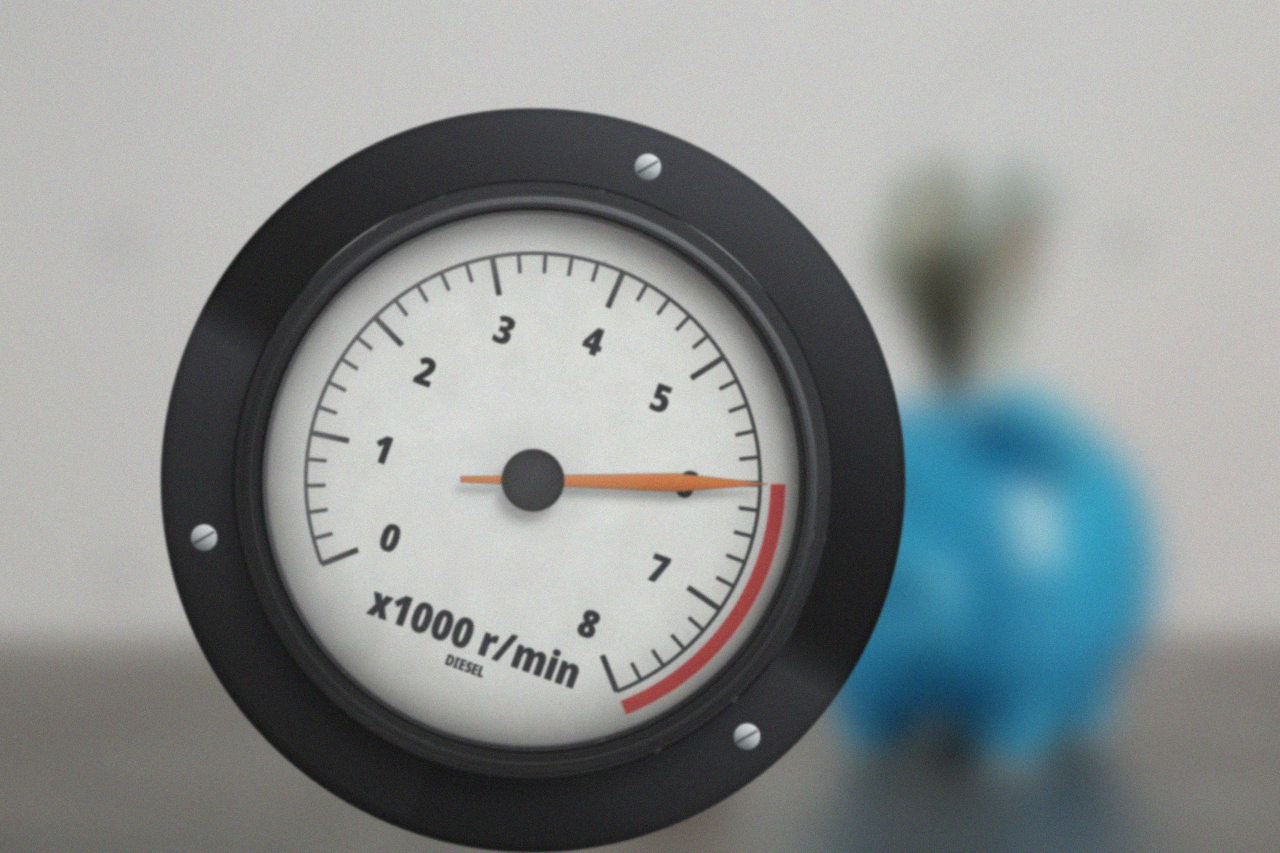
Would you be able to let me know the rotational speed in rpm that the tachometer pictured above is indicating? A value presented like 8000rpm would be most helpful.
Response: 6000rpm
